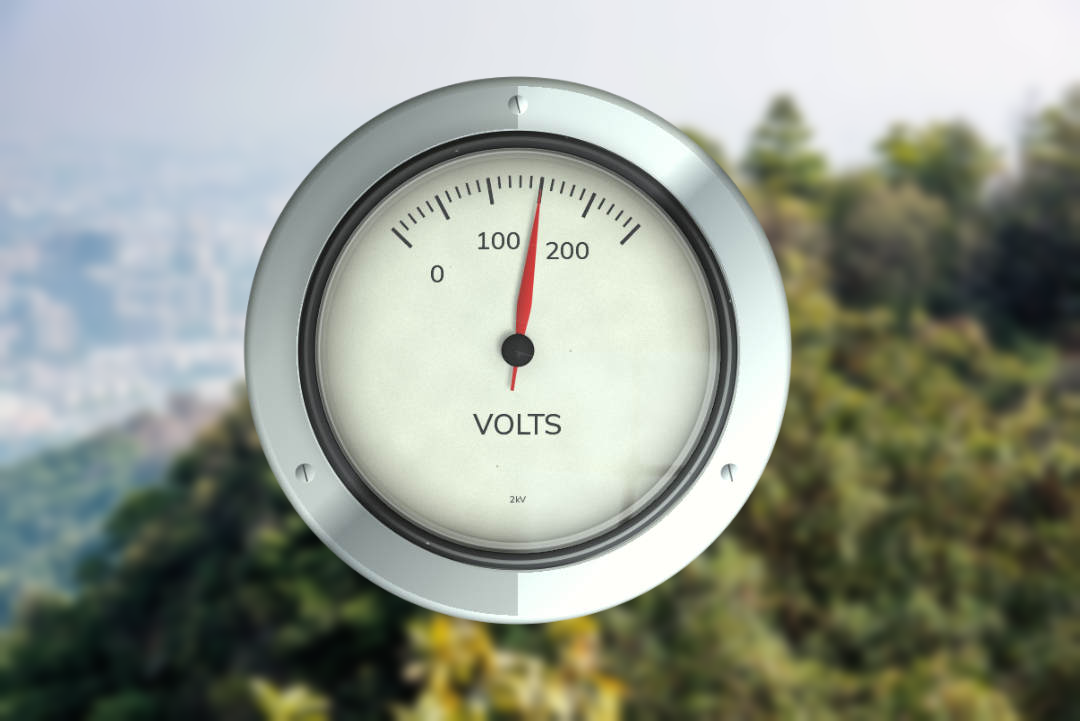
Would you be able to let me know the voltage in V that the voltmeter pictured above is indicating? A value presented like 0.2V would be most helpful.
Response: 150V
